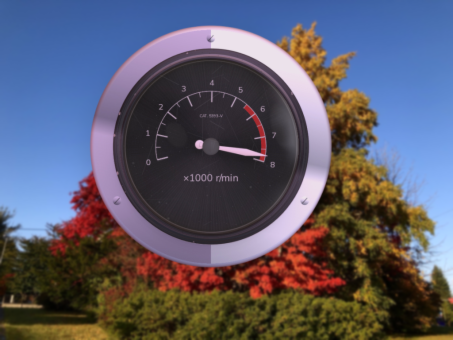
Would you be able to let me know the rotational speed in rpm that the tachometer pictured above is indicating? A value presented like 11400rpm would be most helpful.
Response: 7750rpm
